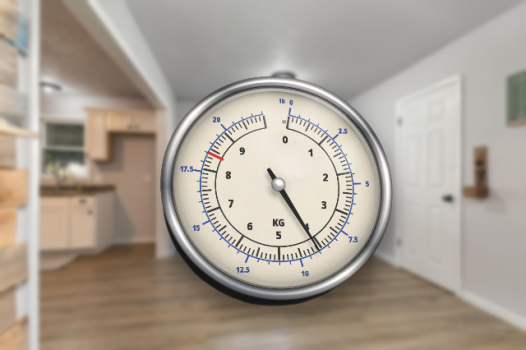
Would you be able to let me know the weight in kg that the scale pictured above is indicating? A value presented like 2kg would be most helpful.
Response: 4.1kg
